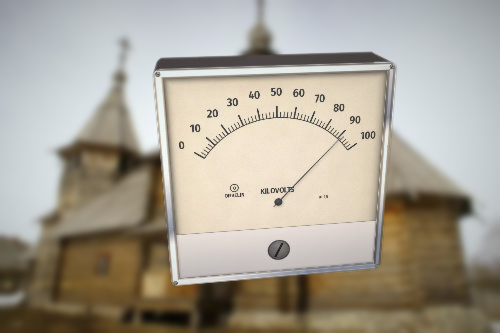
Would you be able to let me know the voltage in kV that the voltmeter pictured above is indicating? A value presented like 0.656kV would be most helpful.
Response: 90kV
